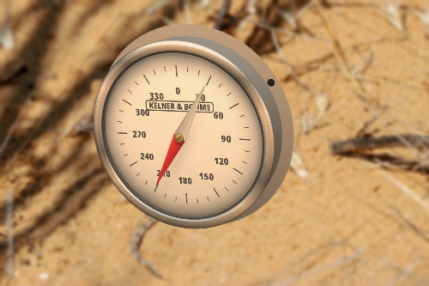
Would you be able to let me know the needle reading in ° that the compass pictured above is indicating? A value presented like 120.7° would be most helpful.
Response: 210°
